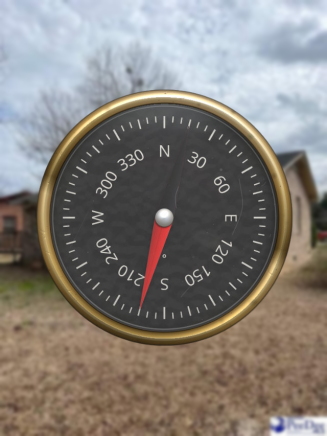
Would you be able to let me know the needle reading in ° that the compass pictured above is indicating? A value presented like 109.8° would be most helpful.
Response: 195°
